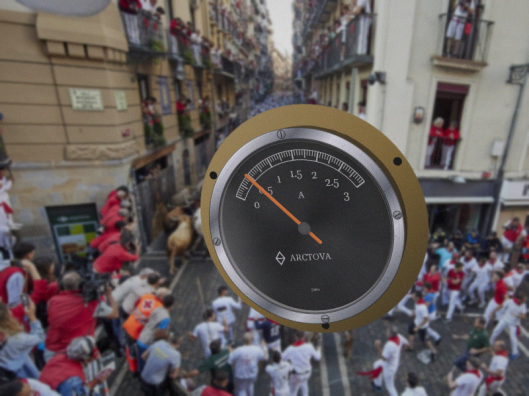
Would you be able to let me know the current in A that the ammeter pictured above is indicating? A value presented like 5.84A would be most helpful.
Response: 0.5A
